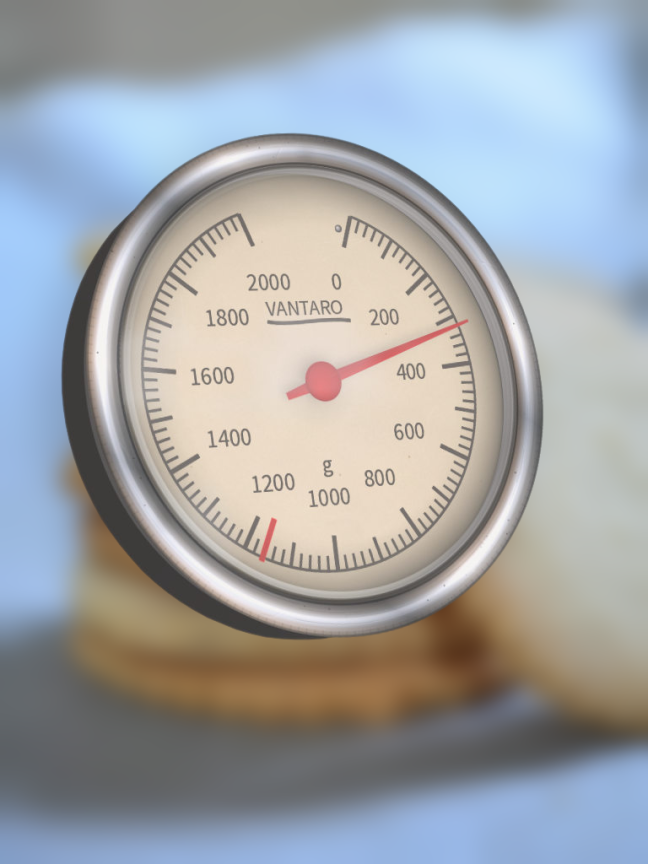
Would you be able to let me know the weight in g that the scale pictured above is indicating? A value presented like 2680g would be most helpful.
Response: 320g
